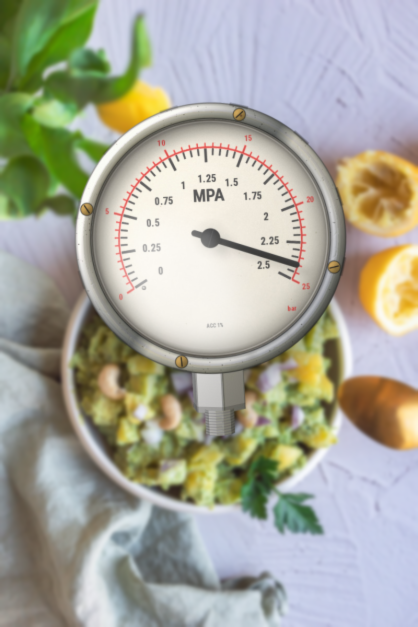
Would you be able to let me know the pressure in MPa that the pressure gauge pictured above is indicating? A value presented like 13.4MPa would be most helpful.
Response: 2.4MPa
